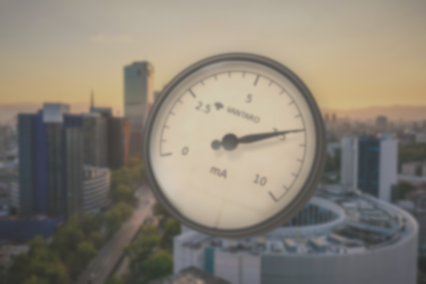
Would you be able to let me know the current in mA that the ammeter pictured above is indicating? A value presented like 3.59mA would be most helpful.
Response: 7.5mA
